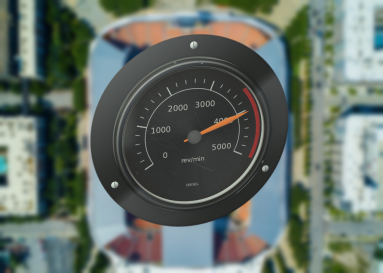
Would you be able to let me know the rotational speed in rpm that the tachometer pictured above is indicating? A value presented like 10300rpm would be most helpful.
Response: 4000rpm
